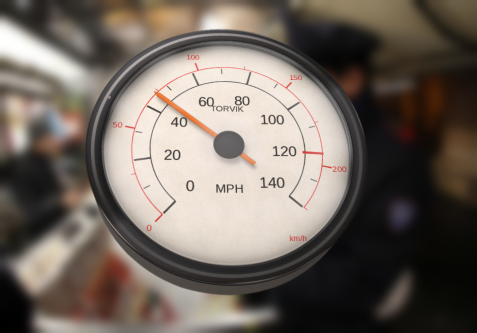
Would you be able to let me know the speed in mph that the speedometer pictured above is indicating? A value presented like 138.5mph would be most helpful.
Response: 45mph
